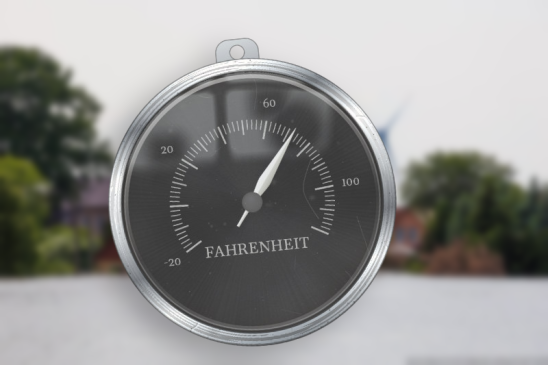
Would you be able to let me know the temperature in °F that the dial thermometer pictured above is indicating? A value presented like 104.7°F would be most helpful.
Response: 72°F
